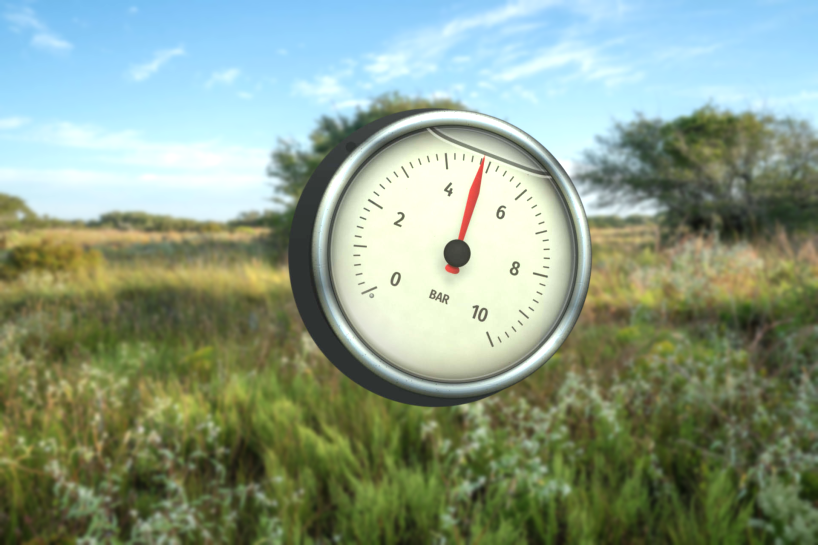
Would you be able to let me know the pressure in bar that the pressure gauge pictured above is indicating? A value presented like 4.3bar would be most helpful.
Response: 4.8bar
